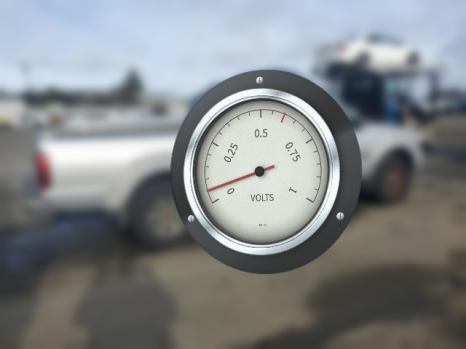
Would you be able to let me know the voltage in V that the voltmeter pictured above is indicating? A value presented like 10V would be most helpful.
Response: 0.05V
